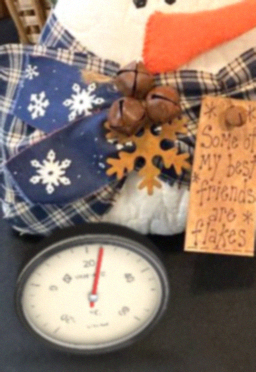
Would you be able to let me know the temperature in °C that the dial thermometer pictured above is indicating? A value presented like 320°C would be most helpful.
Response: 24°C
